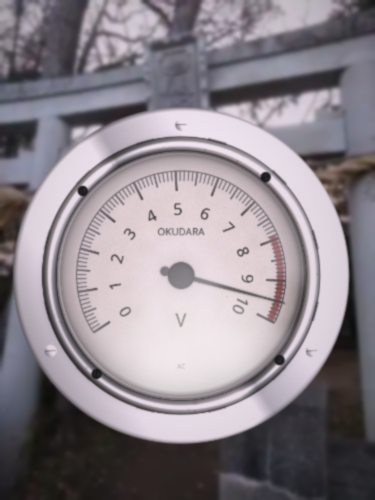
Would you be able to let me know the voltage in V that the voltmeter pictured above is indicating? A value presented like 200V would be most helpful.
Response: 9.5V
